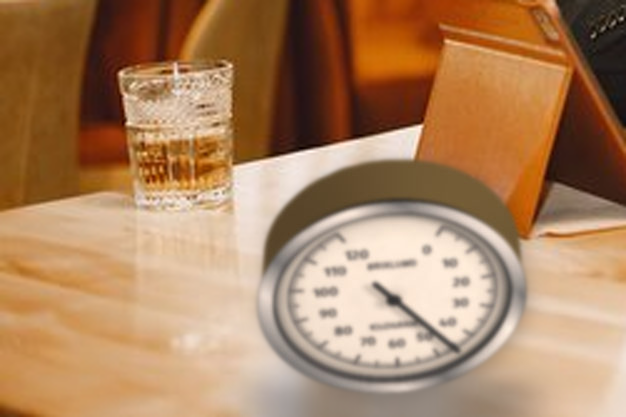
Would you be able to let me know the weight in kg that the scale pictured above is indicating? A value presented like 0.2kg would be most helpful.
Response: 45kg
